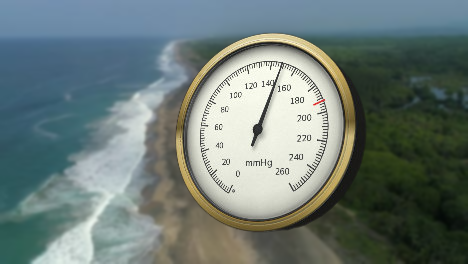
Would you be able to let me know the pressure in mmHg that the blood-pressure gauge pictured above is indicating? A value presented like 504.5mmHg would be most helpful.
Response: 150mmHg
